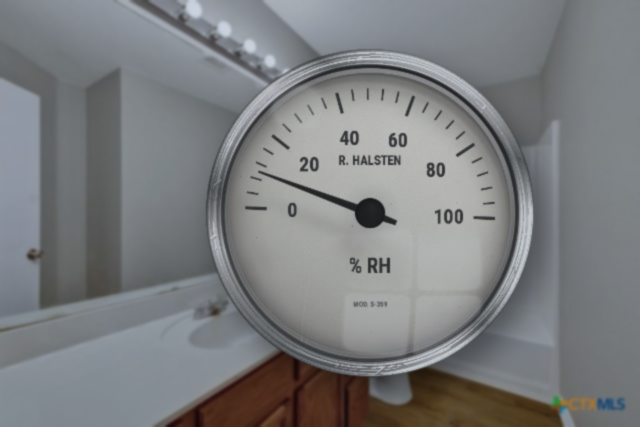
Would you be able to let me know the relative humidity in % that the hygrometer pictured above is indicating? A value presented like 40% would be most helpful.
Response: 10%
